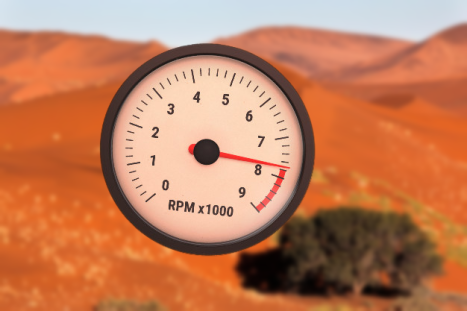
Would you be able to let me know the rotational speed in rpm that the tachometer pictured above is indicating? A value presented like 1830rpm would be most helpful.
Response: 7700rpm
